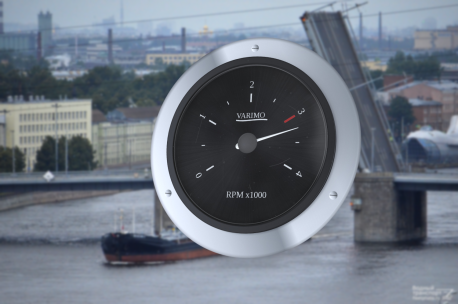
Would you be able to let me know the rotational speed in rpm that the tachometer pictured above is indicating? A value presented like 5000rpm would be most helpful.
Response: 3250rpm
